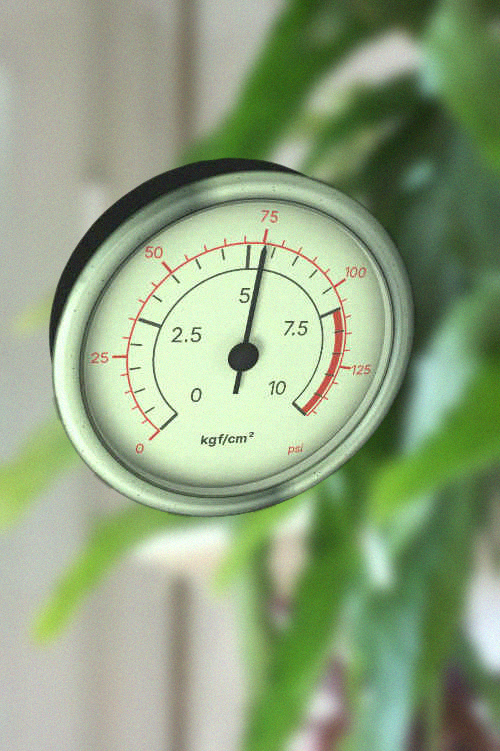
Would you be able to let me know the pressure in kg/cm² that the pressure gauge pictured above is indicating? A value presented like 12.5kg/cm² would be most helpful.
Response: 5.25kg/cm²
